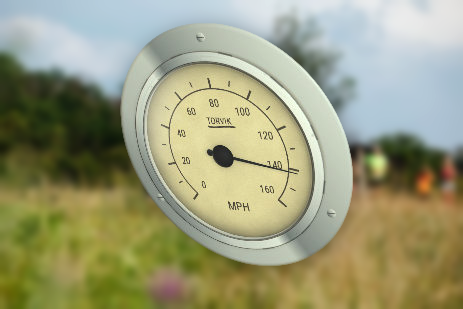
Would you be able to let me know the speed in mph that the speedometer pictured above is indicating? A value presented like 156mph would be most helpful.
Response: 140mph
